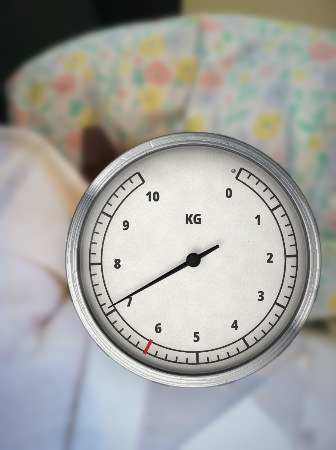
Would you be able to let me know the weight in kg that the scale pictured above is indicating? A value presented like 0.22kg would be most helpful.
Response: 7.1kg
